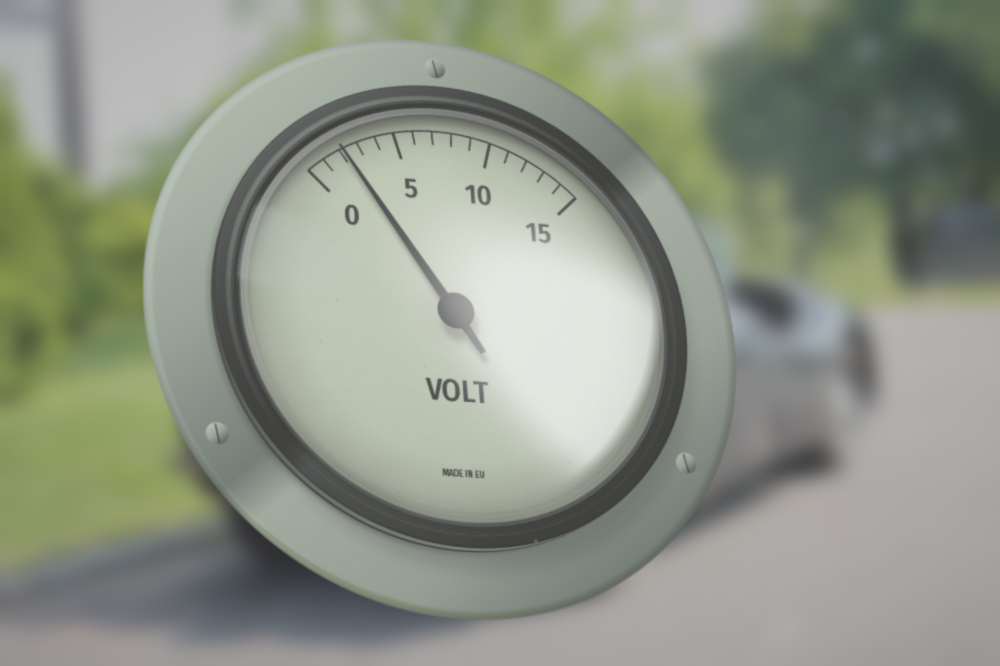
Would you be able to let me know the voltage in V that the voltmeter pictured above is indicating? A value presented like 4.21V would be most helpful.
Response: 2V
